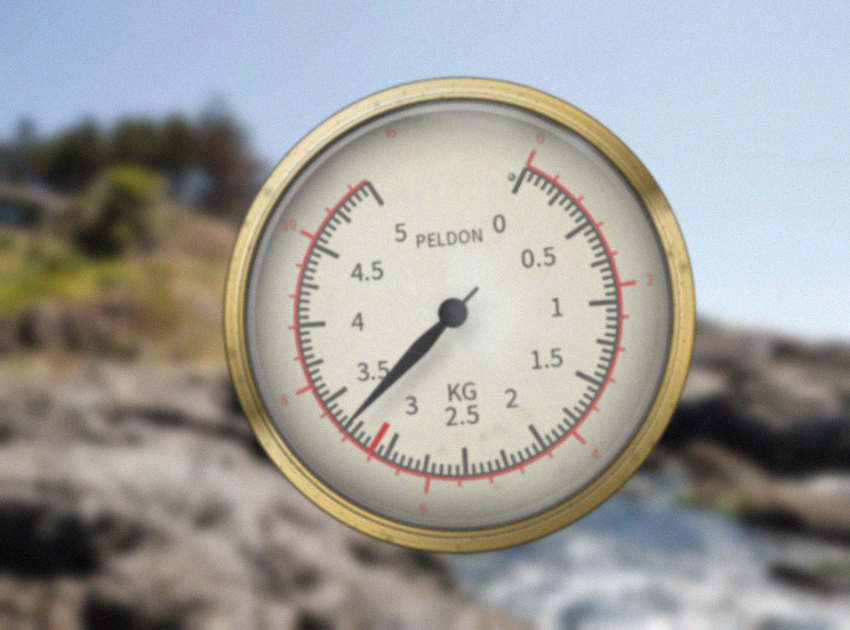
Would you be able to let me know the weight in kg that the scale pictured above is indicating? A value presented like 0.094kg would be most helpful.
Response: 3.3kg
